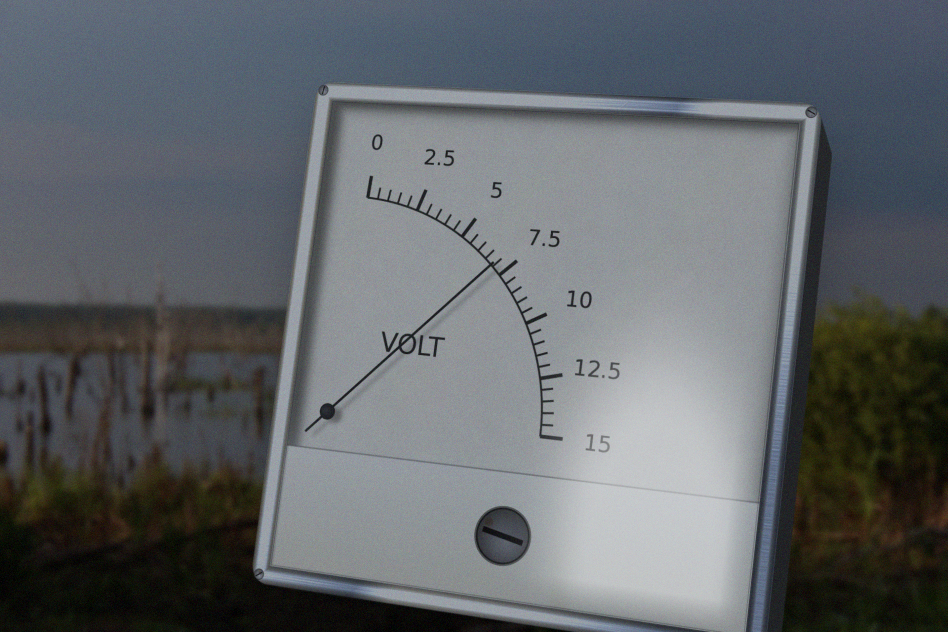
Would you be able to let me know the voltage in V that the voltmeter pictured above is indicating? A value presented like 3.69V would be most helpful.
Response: 7V
